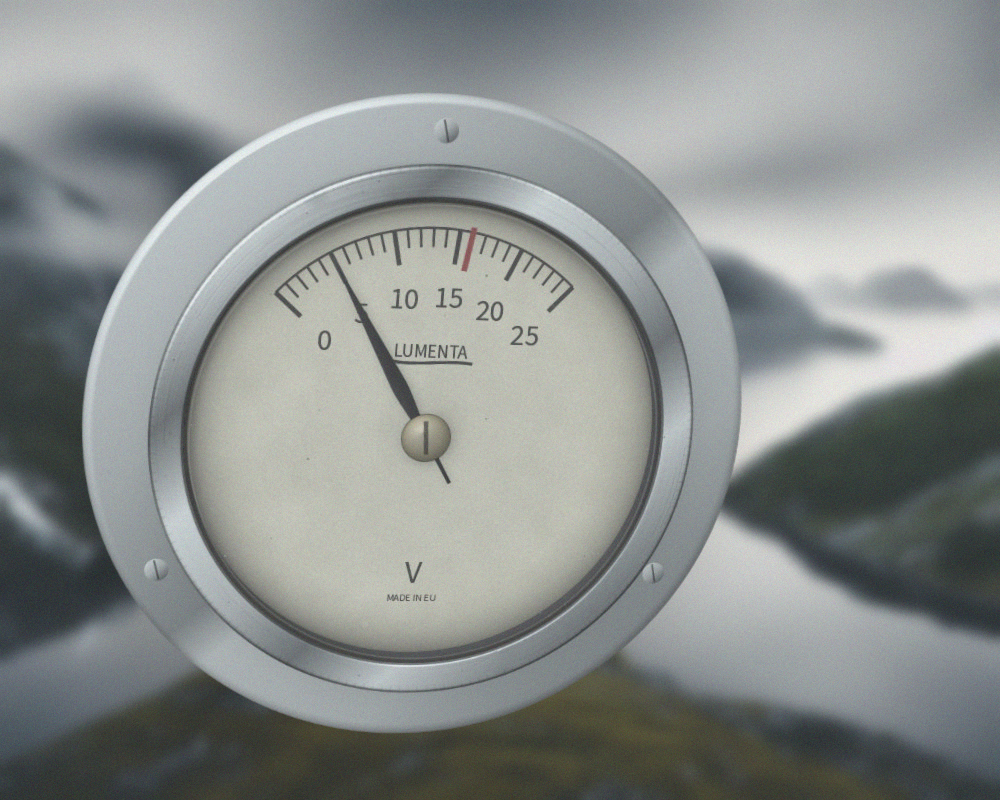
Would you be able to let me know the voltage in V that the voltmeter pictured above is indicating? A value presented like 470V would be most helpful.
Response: 5V
